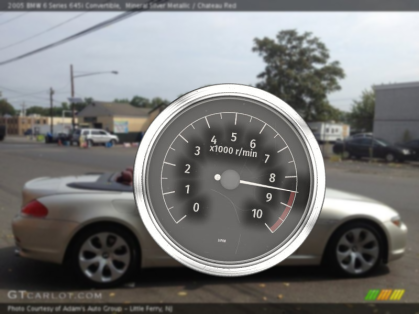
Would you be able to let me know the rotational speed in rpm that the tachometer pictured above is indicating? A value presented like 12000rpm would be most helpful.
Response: 8500rpm
